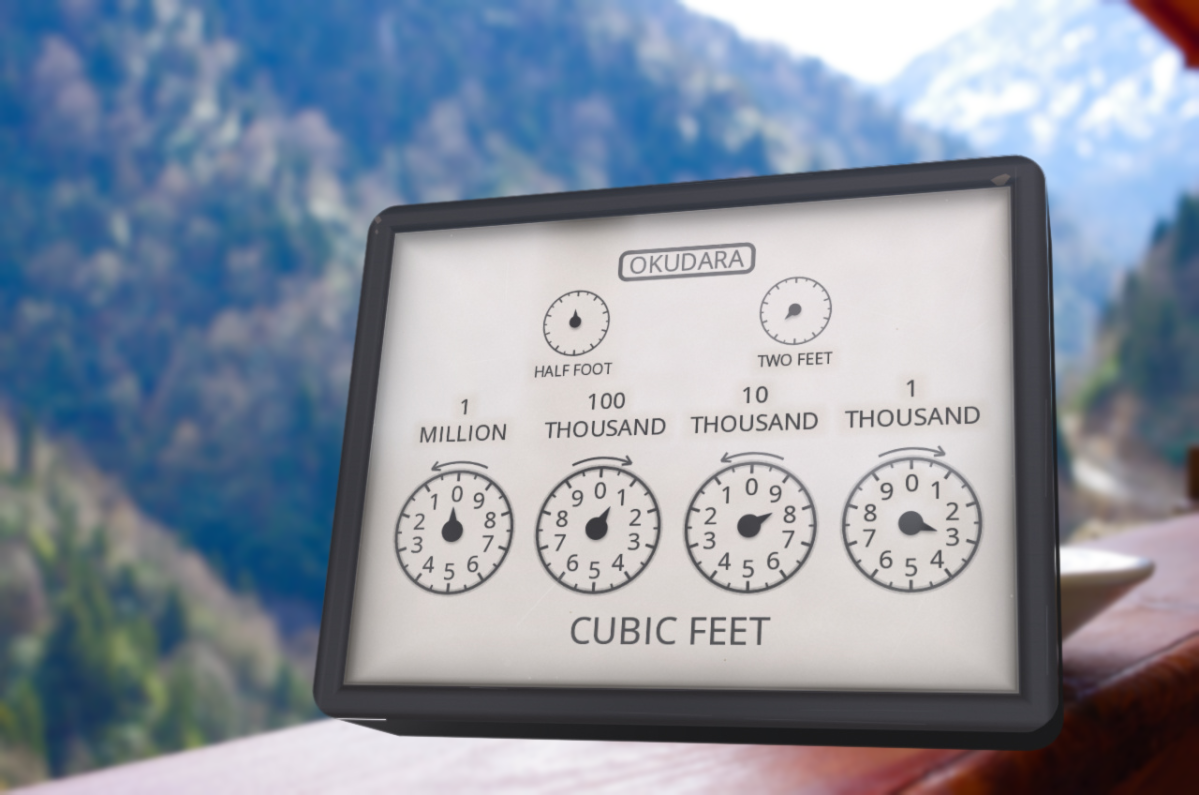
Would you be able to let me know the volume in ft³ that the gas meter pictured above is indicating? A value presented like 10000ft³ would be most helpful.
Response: 8300ft³
